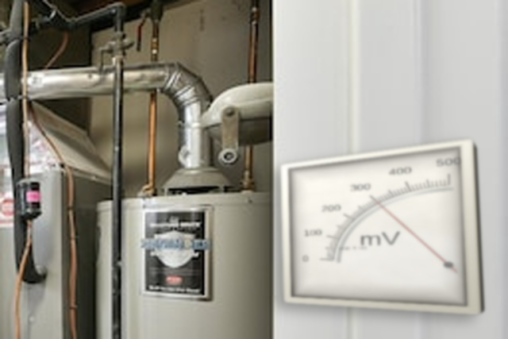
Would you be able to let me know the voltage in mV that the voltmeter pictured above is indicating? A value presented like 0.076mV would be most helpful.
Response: 300mV
